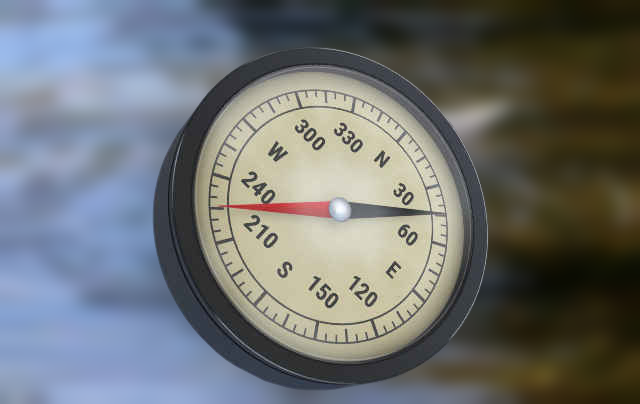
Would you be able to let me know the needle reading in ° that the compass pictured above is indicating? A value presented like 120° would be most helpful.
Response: 225°
